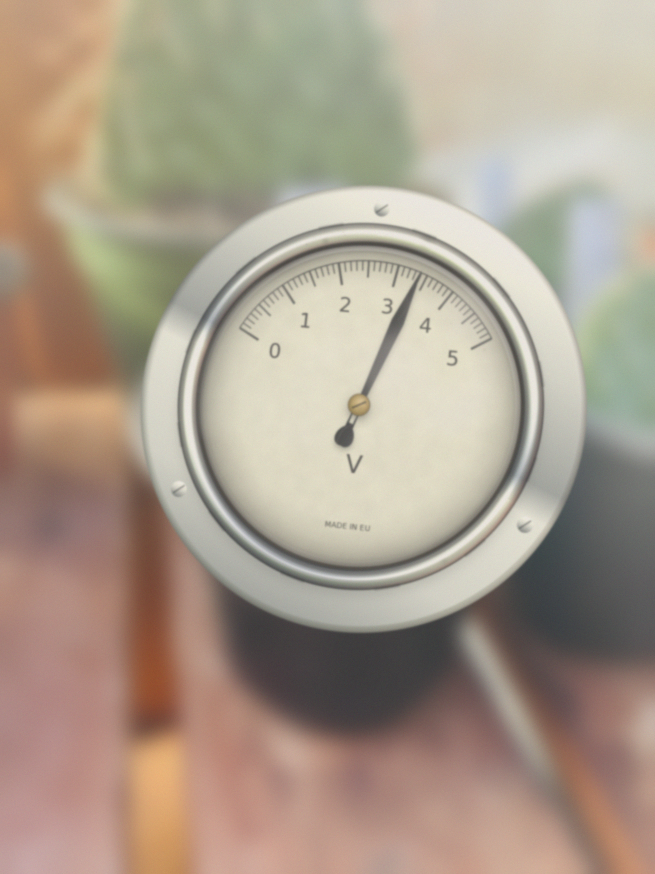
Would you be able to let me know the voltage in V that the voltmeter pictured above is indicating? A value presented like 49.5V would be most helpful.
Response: 3.4V
